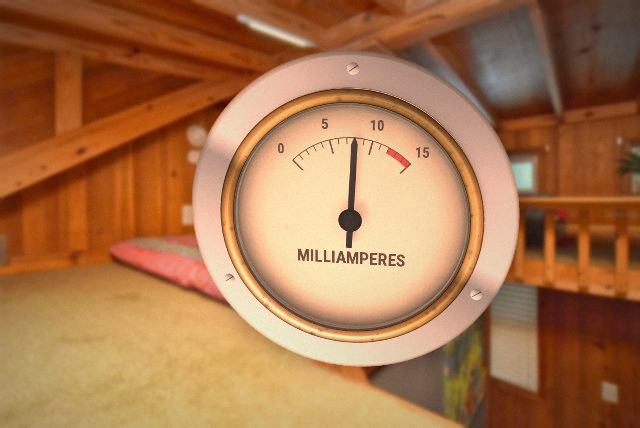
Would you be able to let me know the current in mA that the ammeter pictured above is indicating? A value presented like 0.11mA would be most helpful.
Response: 8mA
